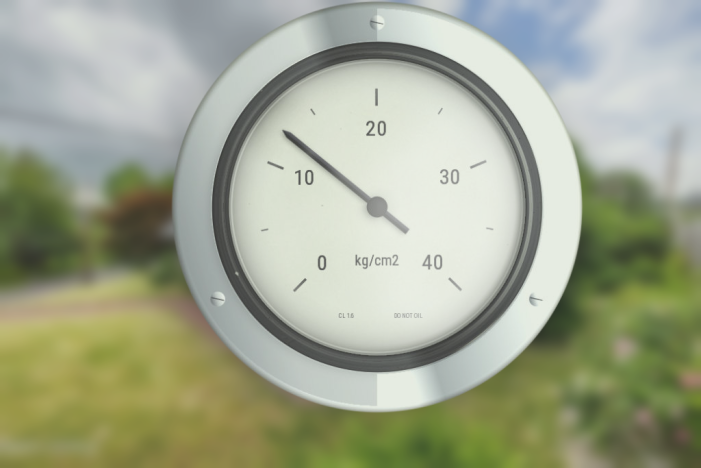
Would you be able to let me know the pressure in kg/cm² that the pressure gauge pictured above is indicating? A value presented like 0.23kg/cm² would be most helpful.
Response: 12.5kg/cm²
